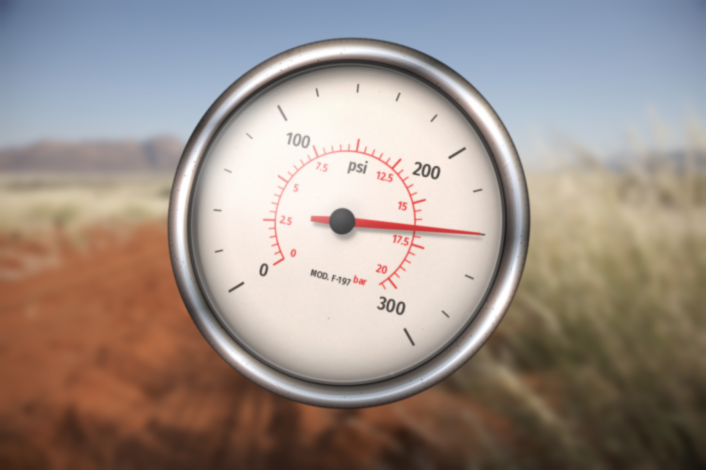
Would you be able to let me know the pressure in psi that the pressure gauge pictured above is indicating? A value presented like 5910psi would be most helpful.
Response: 240psi
